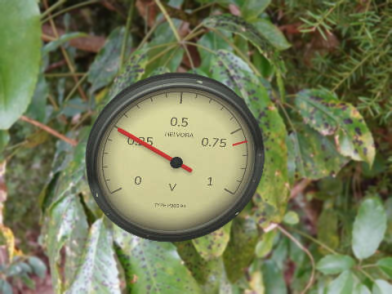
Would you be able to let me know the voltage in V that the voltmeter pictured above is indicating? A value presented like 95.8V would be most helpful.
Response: 0.25V
